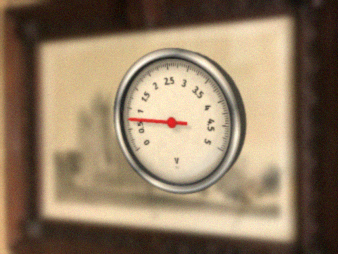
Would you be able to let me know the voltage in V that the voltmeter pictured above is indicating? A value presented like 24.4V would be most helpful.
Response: 0.75V
